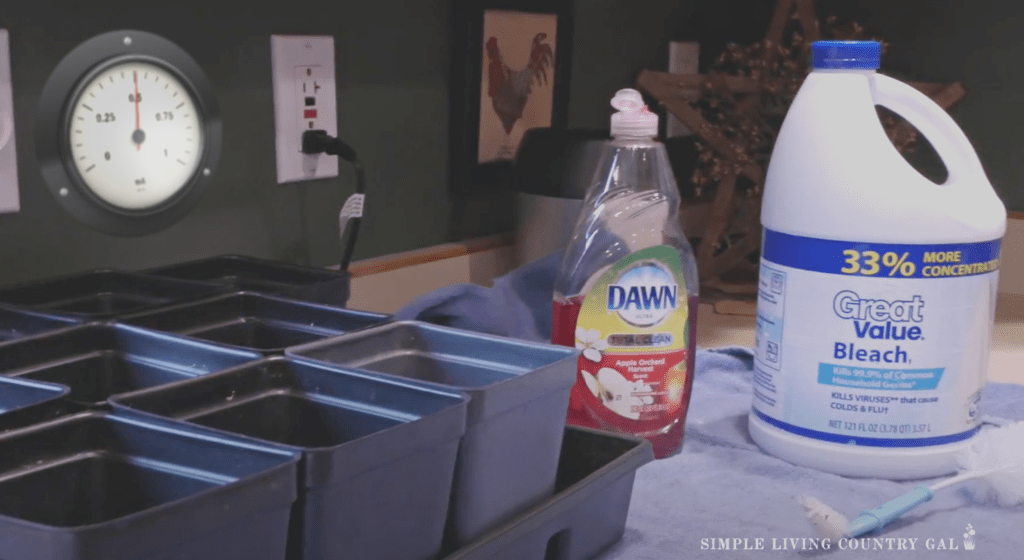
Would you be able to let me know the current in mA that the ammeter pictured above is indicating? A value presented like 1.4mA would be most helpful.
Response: 0.5mA
